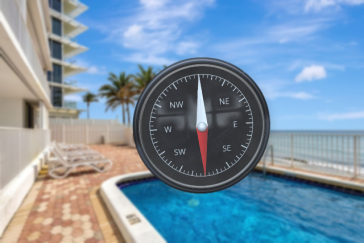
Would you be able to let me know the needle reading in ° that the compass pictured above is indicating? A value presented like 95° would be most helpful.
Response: 180°
